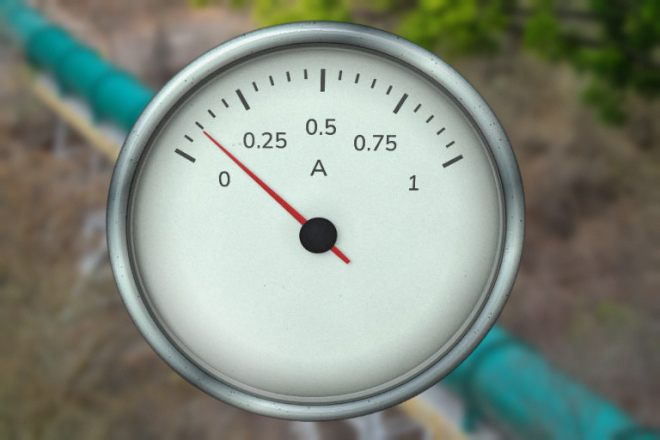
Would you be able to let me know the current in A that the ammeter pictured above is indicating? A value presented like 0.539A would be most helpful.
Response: 0.1A
